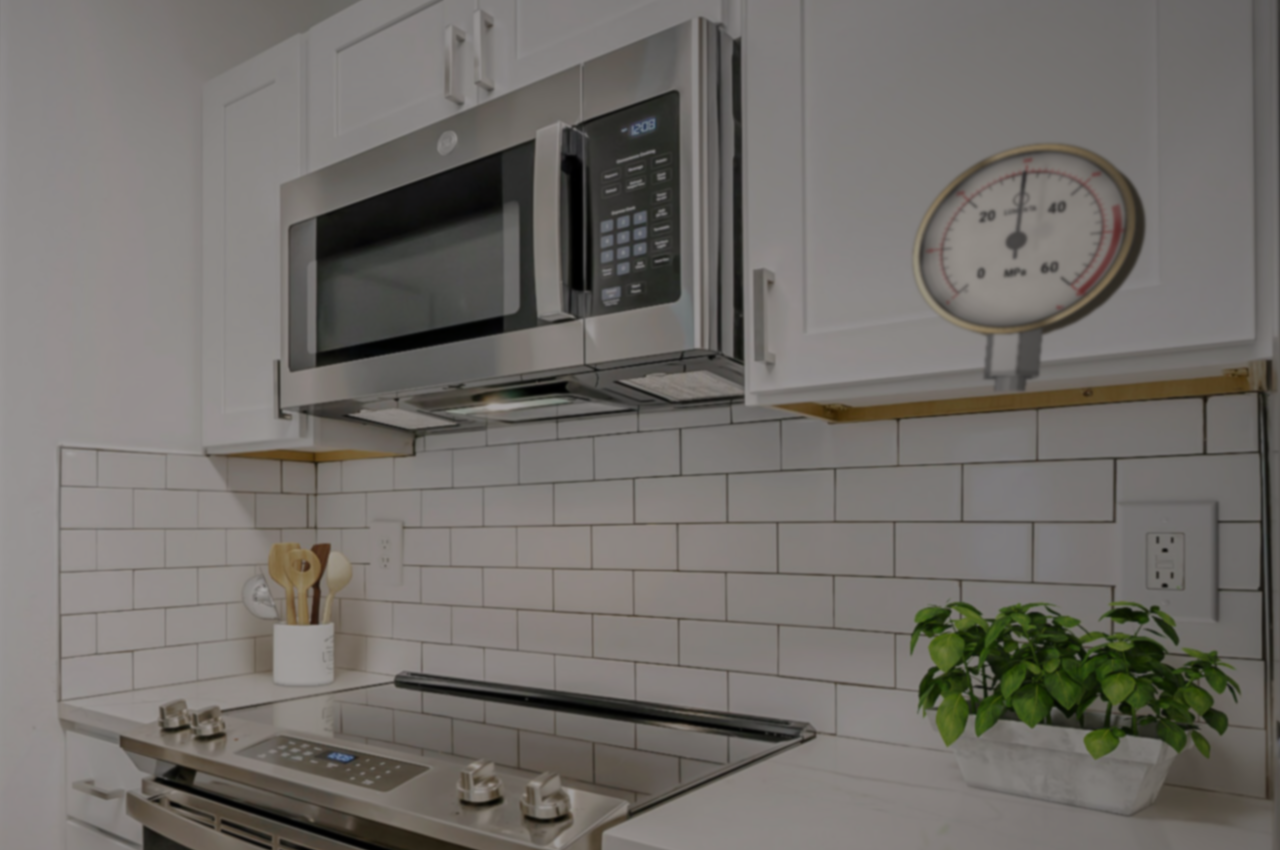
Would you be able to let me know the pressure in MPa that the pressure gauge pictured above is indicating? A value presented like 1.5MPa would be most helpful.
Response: 30MPa
